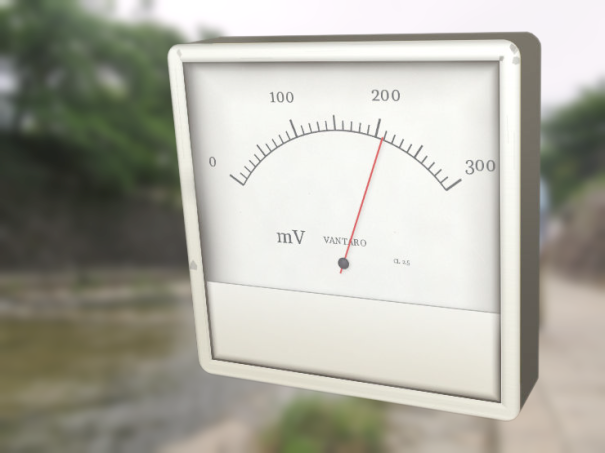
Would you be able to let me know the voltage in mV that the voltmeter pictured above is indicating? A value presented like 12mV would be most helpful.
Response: 210mV
